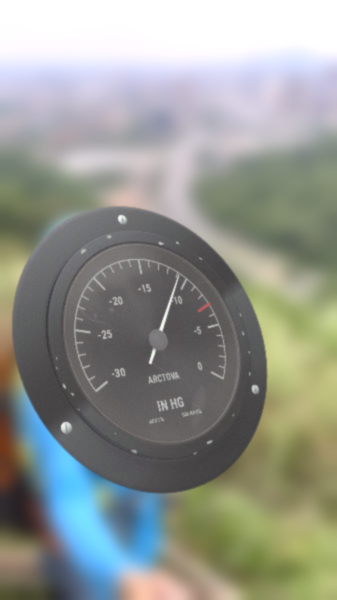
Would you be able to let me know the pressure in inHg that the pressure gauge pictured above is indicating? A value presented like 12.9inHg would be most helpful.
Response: -11inHg
